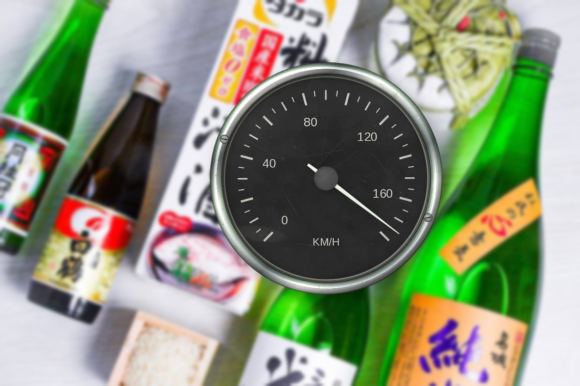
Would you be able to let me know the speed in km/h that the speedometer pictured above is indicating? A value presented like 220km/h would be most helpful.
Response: 175km/h
